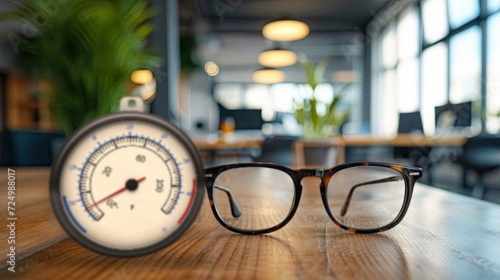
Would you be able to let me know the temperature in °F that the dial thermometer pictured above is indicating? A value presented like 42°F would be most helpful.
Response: -10°F
